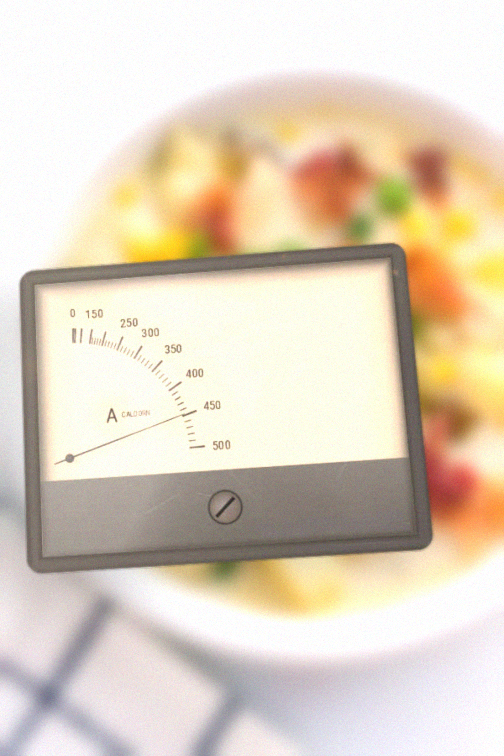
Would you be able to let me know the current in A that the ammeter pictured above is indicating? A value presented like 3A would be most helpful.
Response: 450A
